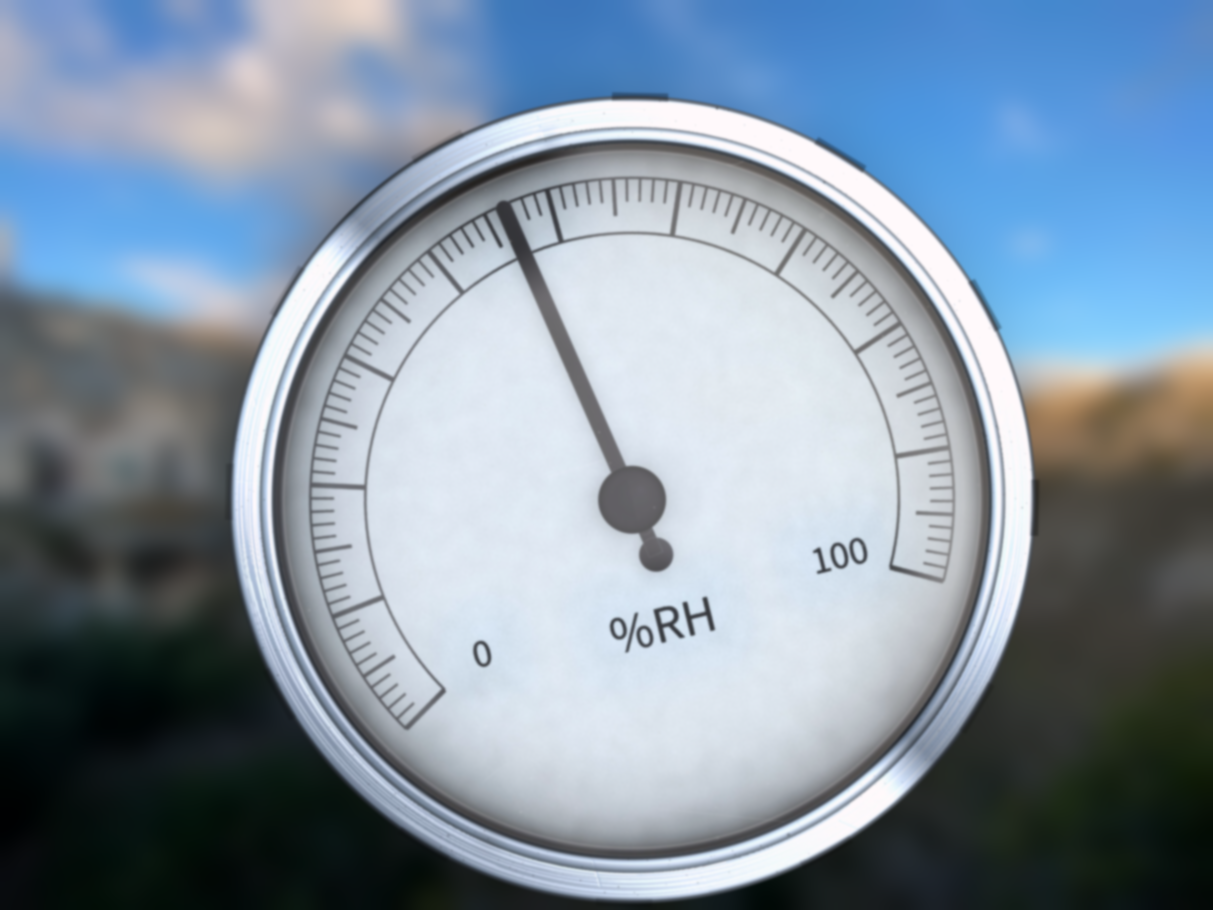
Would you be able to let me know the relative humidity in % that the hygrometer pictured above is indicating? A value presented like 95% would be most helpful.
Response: 46.5%
